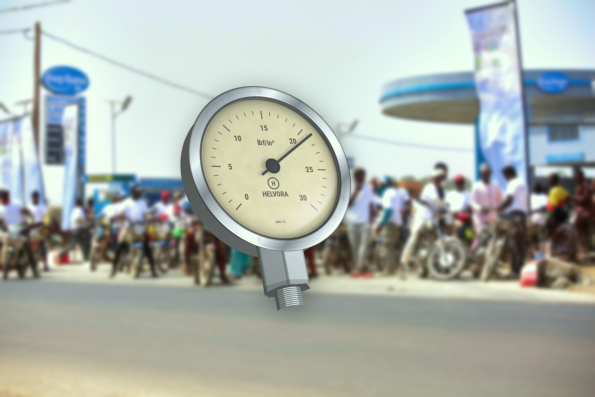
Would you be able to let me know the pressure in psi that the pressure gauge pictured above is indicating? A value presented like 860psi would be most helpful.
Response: 21psi
